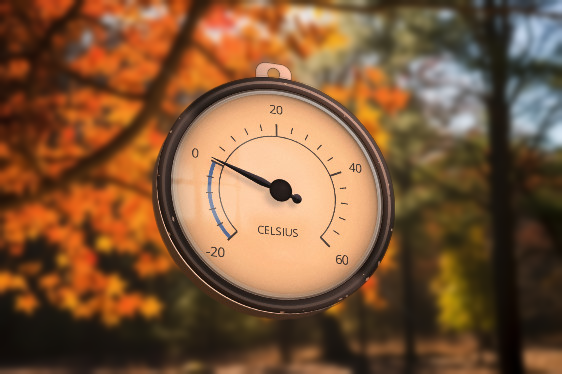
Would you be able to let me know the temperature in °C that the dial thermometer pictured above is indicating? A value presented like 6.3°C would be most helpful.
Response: 0°C
